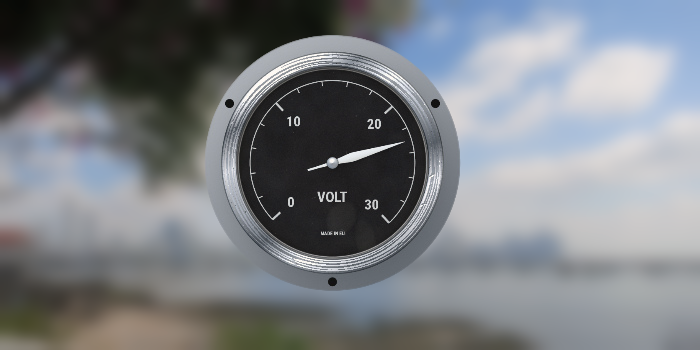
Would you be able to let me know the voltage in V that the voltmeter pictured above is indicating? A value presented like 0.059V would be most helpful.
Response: 23V
